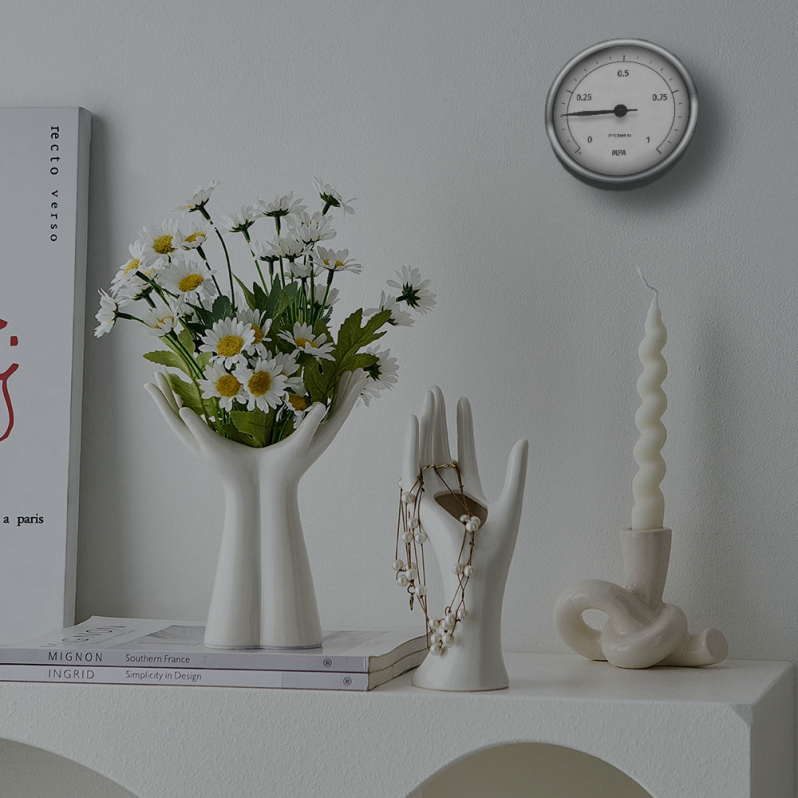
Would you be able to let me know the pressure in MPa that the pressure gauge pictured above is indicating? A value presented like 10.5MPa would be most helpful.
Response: 0.15MPa
